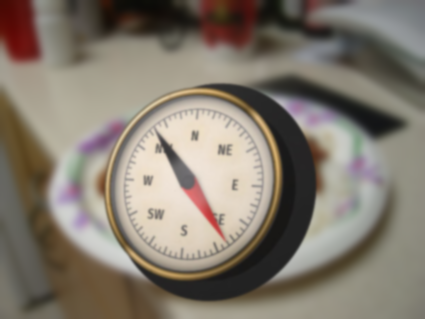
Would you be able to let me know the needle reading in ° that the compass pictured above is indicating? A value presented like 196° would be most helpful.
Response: 140°
